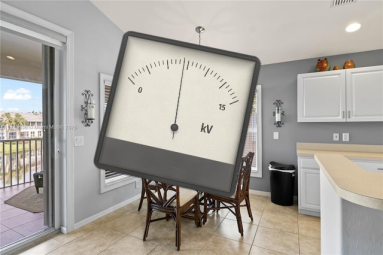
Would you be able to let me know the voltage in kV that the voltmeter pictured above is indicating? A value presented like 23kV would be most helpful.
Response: 7kV
